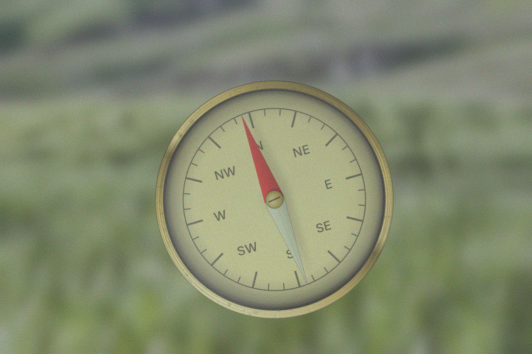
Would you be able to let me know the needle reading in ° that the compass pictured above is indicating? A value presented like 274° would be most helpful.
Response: 355°
